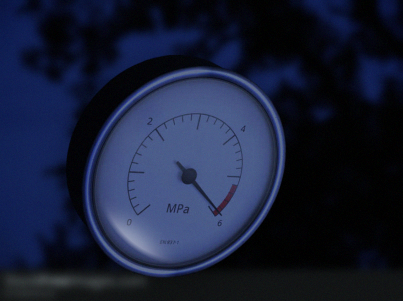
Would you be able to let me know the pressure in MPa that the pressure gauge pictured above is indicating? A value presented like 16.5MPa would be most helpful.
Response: 5.9MPa
